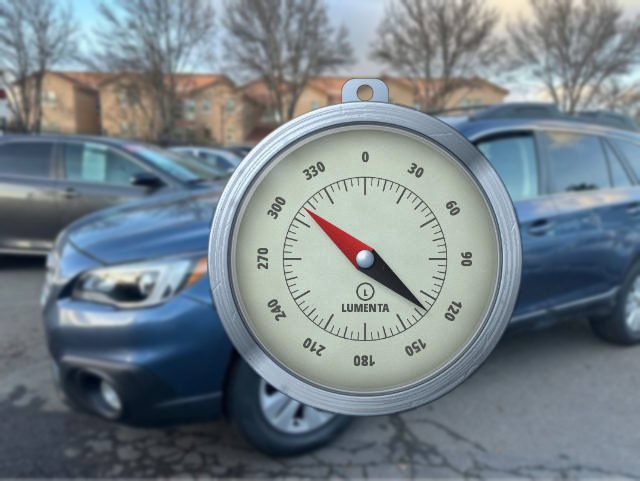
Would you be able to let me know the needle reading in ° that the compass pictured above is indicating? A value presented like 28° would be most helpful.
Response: 310°
